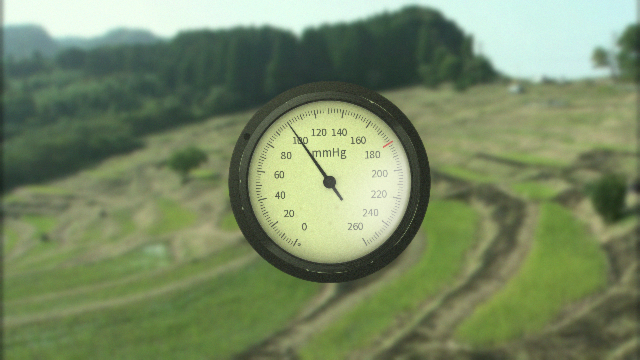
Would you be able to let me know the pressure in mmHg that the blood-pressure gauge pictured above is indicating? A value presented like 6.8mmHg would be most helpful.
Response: 100mmHg
